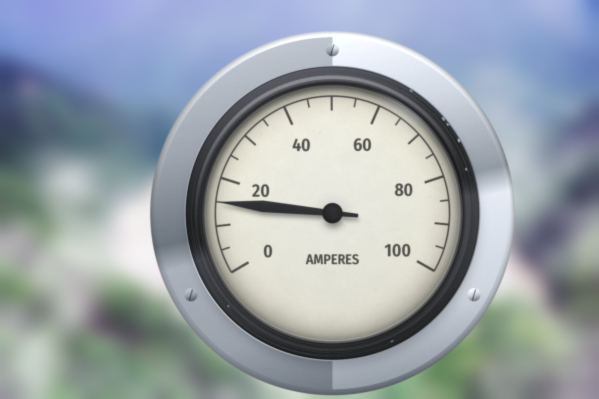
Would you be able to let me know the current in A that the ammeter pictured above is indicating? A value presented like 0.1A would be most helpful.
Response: 15A
